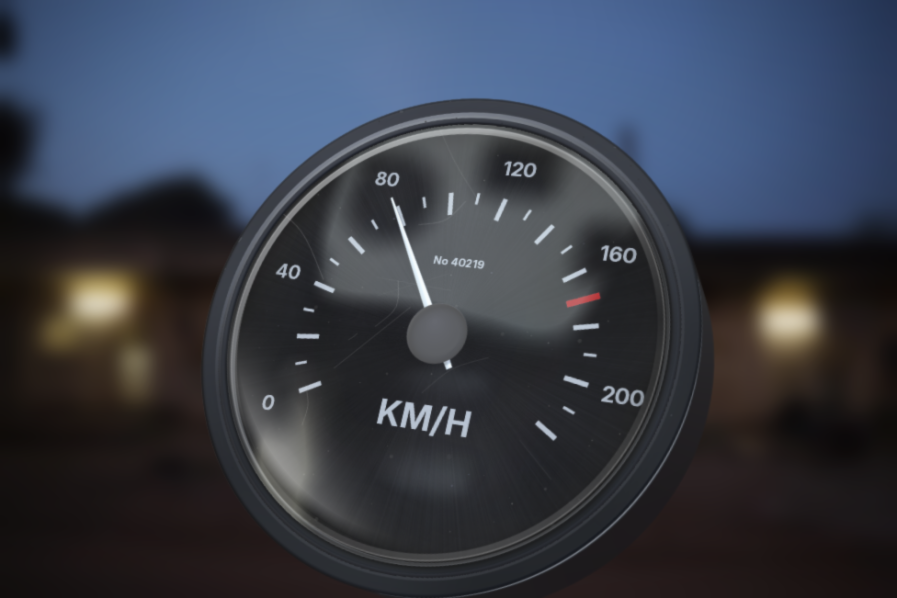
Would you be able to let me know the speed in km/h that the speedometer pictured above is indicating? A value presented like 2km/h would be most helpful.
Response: 80km/h
